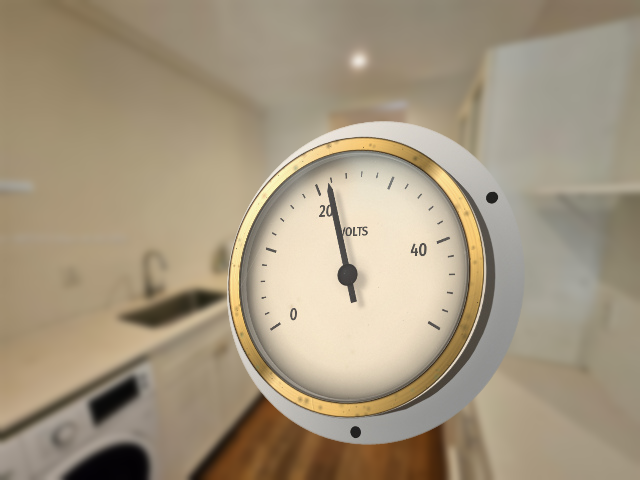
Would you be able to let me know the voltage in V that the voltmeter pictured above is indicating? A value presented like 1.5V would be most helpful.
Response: 22V
